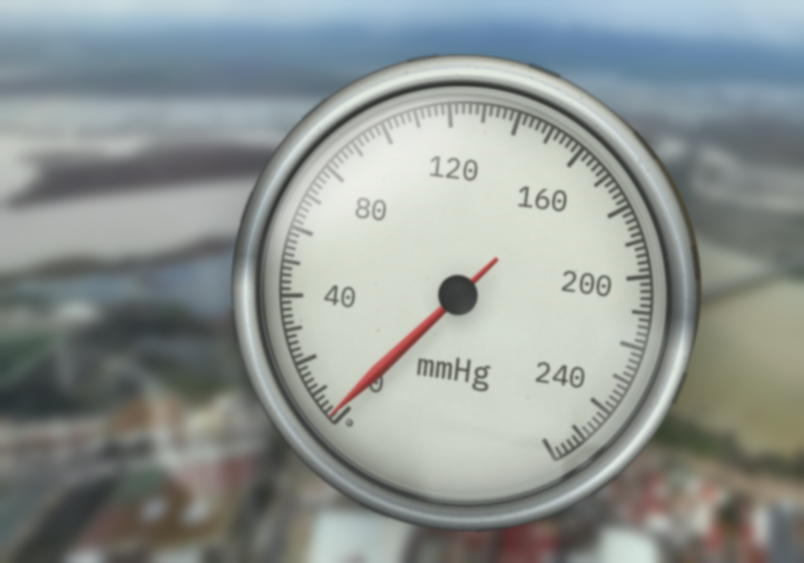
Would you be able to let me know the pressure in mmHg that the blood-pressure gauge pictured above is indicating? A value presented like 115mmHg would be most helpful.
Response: 2mmHg
